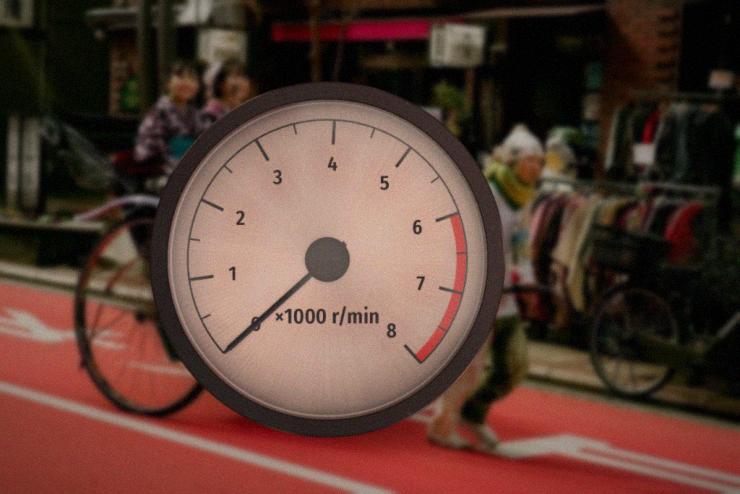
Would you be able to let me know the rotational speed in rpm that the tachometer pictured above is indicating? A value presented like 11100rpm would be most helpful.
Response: 0rpm
